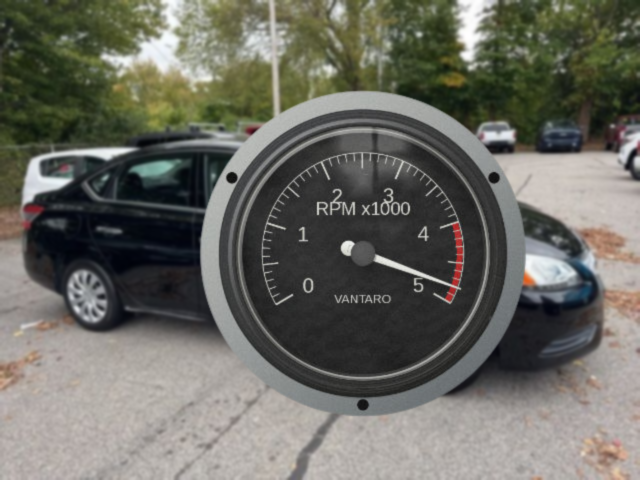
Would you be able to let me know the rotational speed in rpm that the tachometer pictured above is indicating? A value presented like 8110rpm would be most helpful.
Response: 4800rpm
